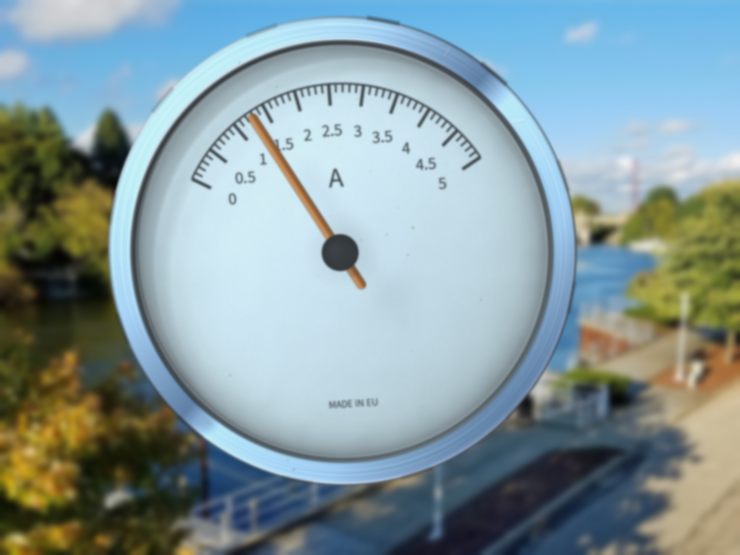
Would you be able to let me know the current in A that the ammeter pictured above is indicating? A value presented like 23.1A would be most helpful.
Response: 1.3A
